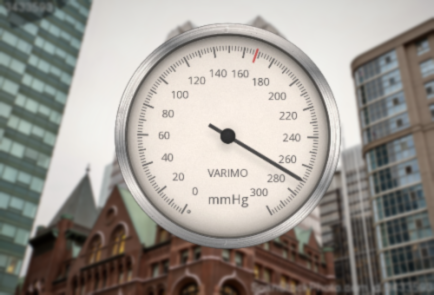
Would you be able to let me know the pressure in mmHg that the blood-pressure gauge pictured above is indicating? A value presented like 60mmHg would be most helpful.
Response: 270mmHg
